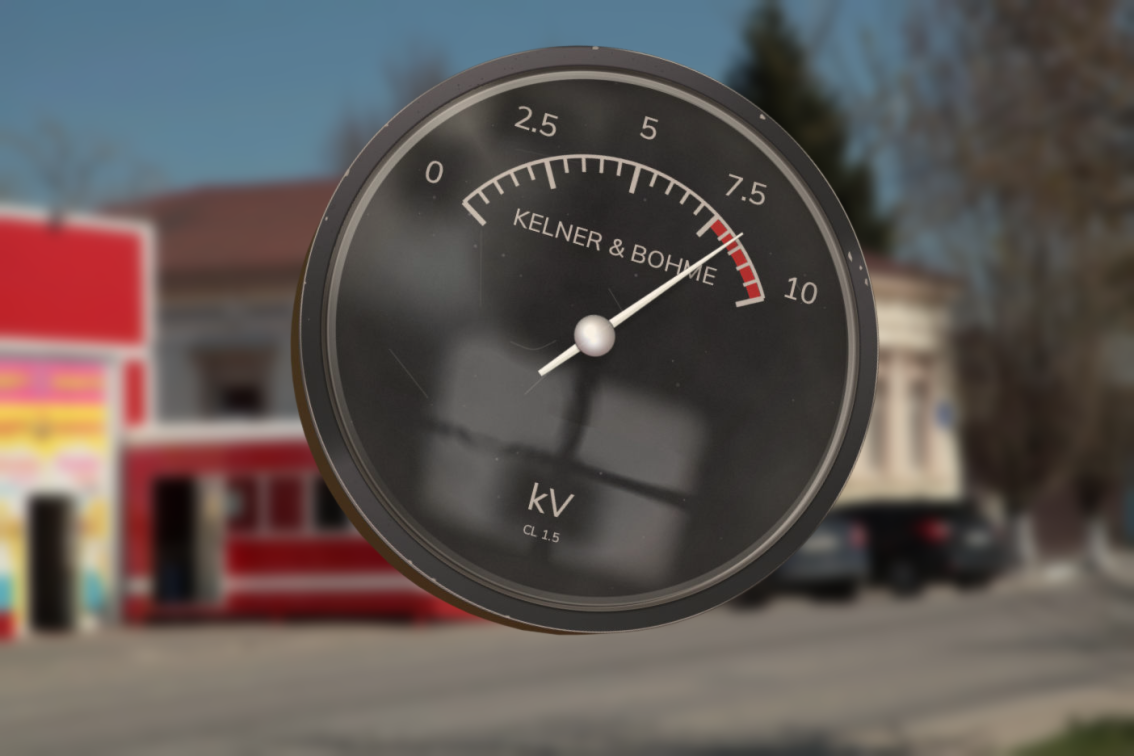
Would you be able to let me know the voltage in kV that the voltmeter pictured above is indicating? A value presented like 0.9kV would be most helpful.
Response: 8.25kV
